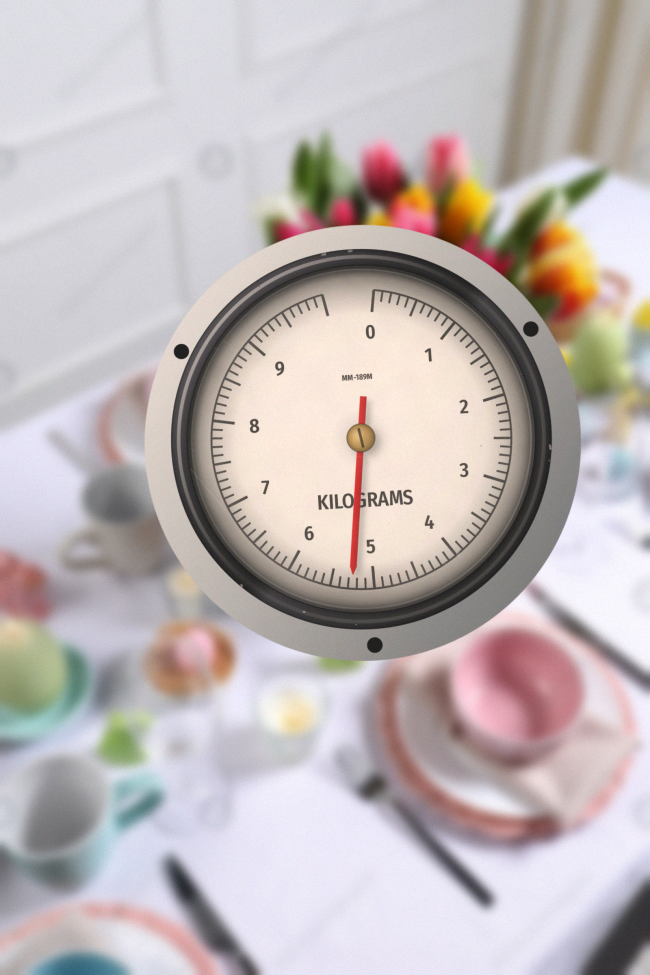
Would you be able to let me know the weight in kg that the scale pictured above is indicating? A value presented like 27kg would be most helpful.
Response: 5.25kg
